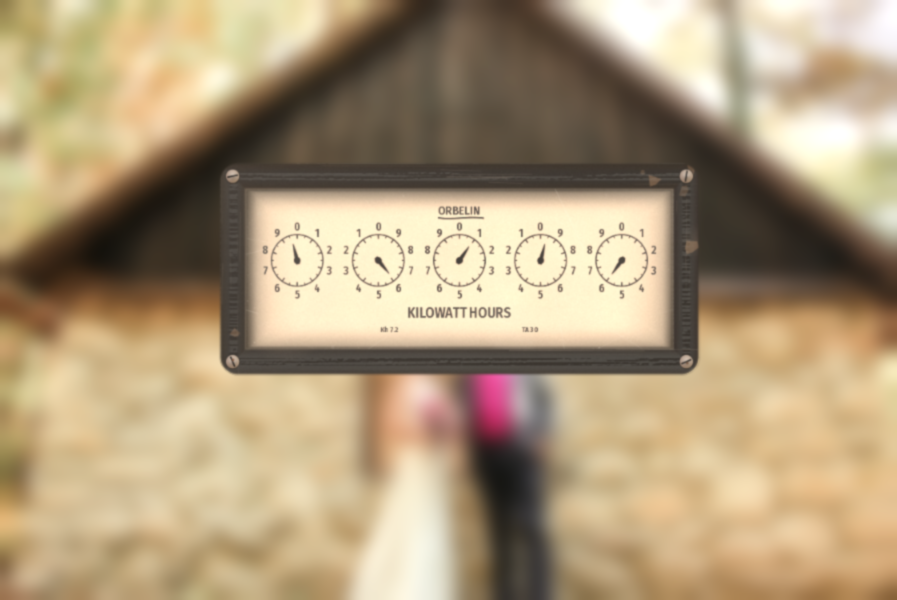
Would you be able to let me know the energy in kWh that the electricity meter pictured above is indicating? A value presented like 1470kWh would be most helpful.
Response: 96096kWh
